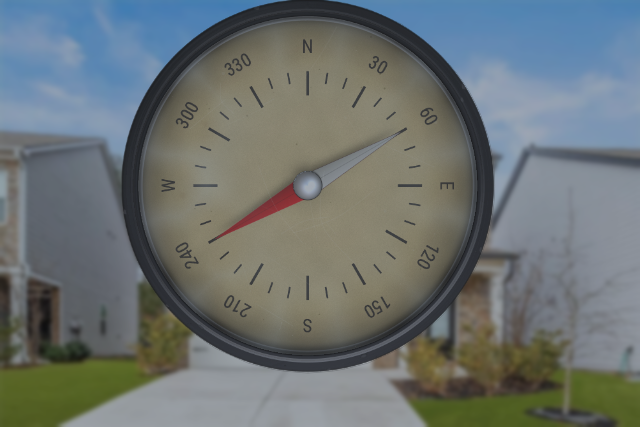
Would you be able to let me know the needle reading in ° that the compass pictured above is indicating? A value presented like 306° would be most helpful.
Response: 240°
